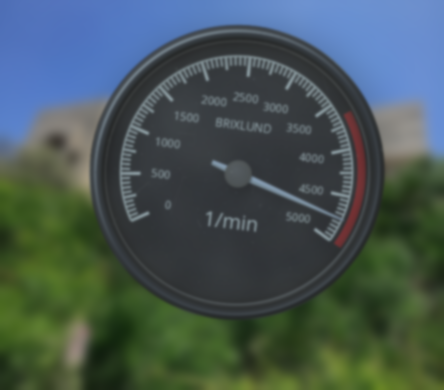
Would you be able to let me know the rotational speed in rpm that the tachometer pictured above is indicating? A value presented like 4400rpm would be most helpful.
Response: 4750rpm
